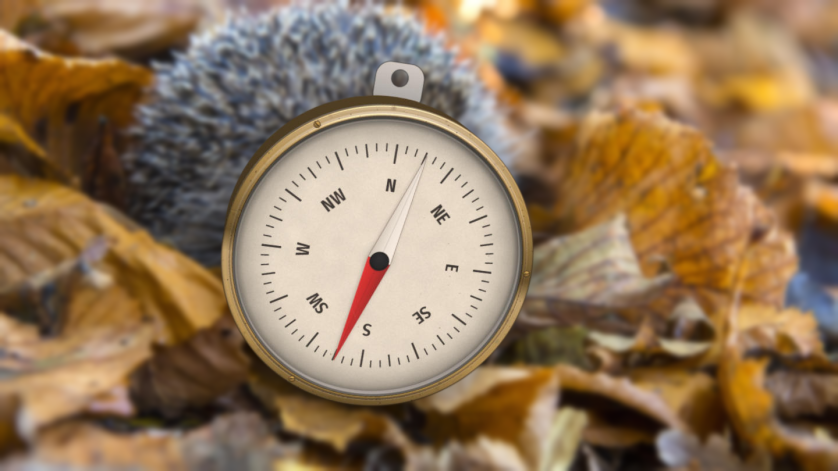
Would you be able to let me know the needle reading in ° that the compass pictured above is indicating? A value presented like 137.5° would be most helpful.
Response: 195°
